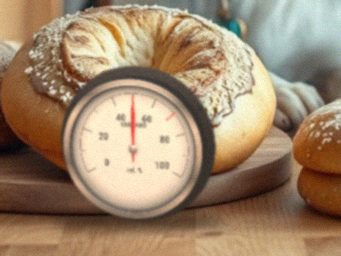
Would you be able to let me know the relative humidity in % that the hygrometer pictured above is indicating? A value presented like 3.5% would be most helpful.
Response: 50%
